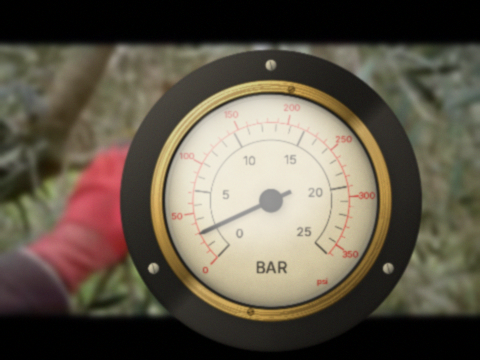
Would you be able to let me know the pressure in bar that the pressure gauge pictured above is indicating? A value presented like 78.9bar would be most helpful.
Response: 2bar
